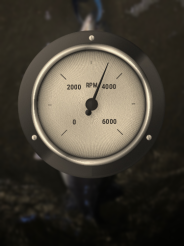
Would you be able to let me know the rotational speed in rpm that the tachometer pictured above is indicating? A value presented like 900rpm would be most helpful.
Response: 3500rpm
